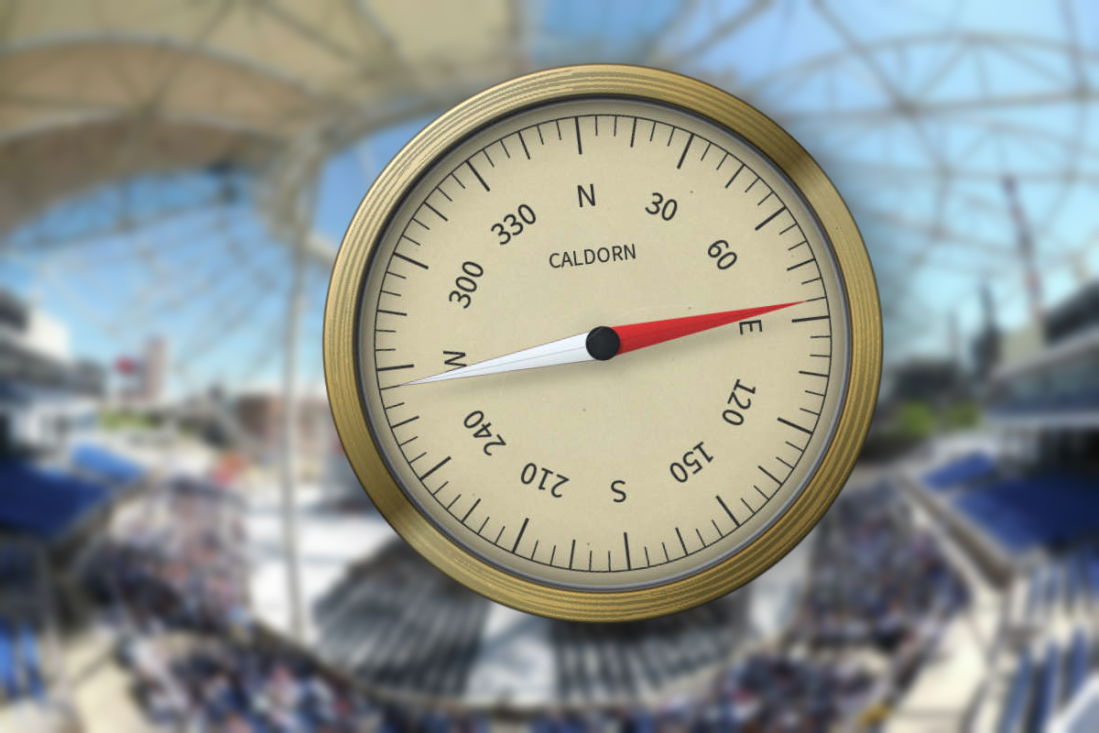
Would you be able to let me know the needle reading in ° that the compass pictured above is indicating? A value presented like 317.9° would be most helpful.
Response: 85°
